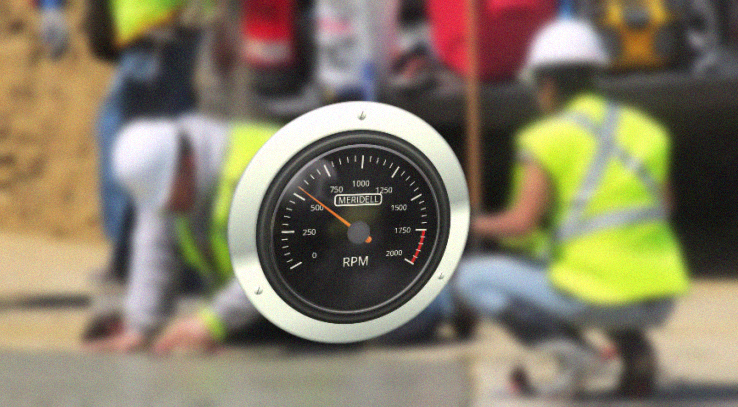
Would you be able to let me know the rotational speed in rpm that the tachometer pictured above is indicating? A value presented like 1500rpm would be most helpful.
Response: 550rpm
